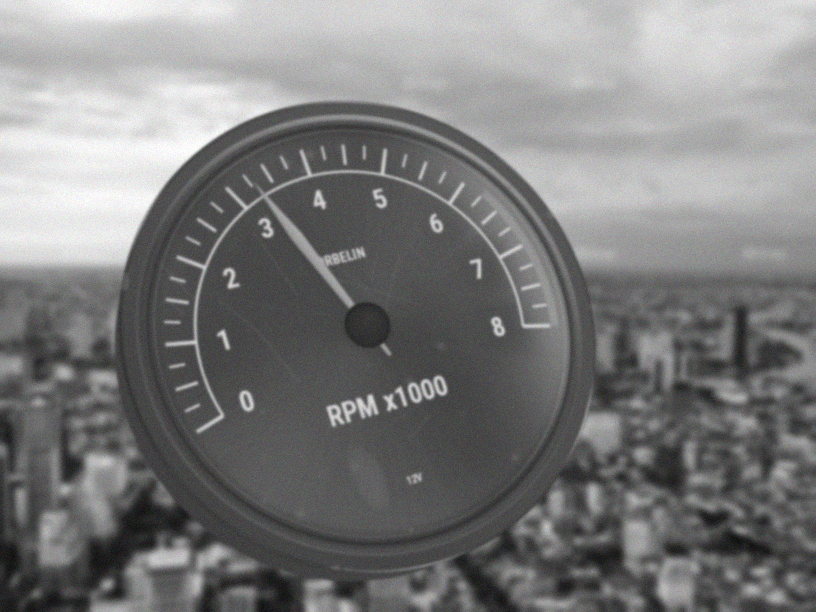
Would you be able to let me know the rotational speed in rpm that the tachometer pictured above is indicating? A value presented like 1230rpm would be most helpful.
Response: 3250rpm
